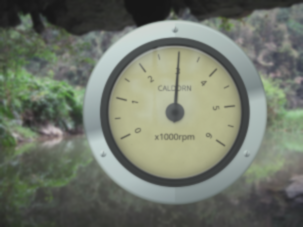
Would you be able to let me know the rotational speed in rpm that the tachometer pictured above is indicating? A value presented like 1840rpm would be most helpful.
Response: 3000rpm
